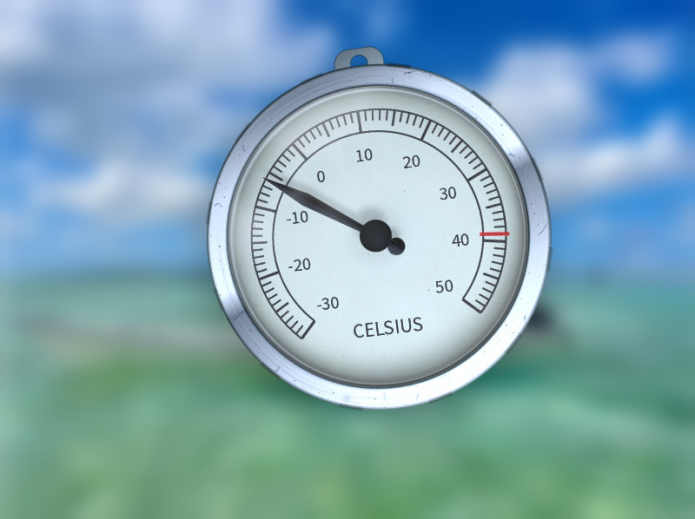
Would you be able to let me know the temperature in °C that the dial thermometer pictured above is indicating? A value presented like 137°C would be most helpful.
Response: -6°C
